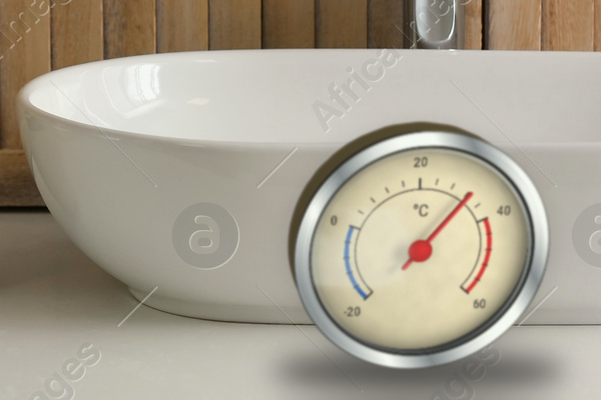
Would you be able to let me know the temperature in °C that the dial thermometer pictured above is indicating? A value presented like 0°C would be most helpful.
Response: 32°C
